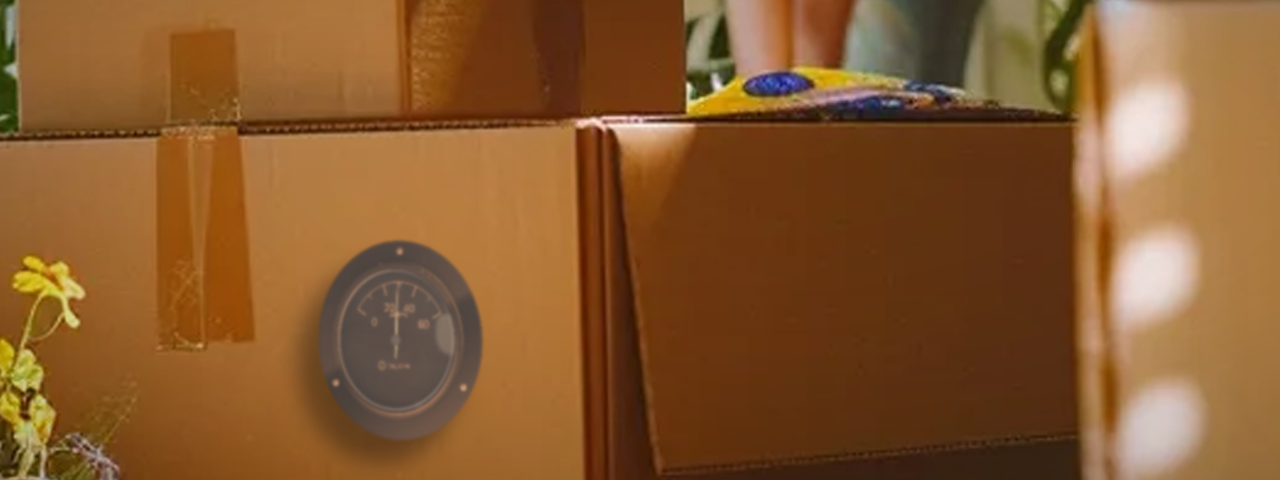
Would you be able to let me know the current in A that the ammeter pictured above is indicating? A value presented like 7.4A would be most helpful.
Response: 30A
